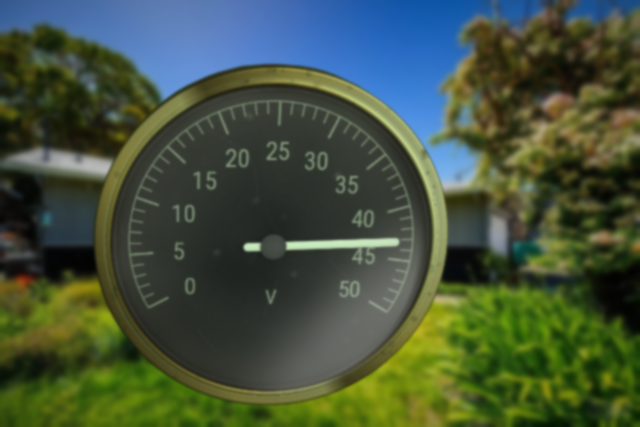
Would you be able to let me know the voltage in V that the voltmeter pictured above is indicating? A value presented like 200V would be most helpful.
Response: 43V
